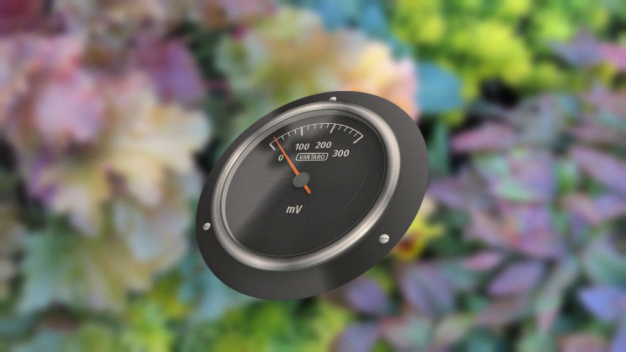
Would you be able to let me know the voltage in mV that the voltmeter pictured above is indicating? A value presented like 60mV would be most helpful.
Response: 20mV
